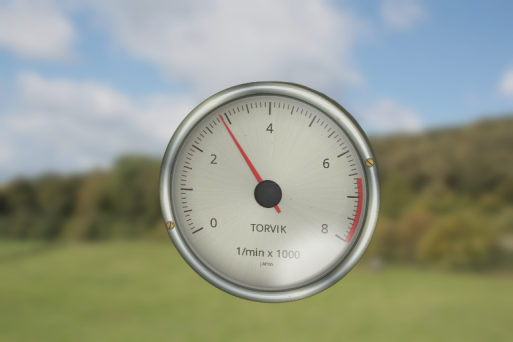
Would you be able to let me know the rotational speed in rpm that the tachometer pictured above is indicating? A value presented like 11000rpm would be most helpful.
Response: 2900rpm
